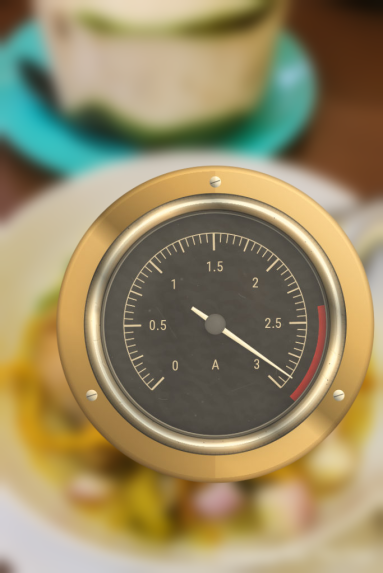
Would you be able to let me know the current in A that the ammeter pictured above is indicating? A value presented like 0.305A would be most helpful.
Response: 2.9A
